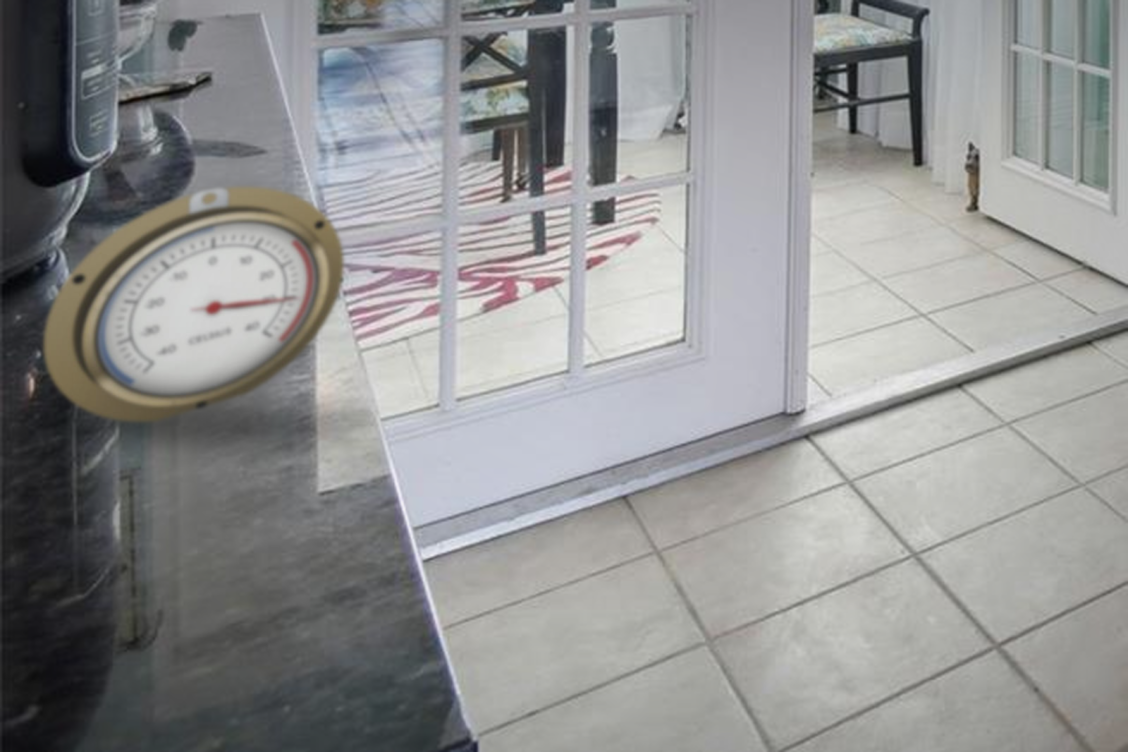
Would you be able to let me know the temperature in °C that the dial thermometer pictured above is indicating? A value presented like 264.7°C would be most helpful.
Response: 30°C
